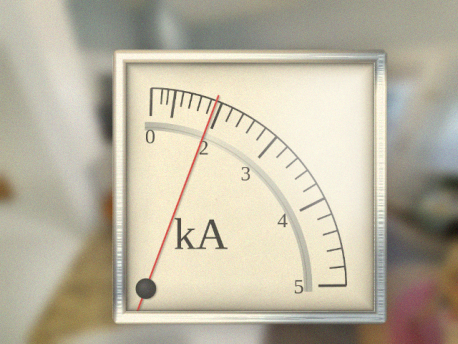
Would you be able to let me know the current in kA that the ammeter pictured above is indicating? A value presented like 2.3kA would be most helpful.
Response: 1.9kA
